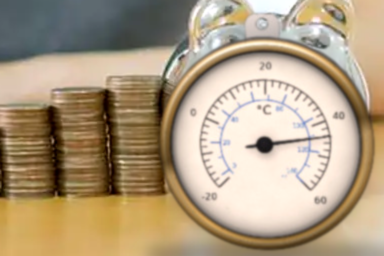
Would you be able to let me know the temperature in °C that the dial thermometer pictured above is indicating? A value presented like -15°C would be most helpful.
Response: 44°C
